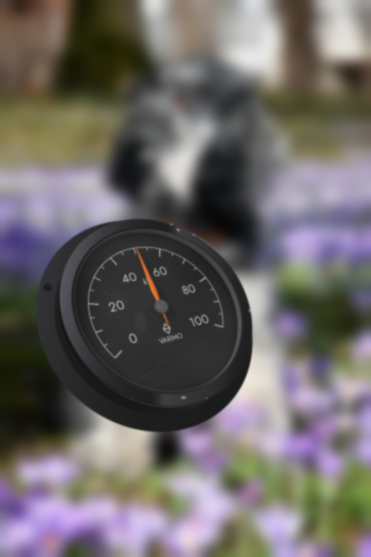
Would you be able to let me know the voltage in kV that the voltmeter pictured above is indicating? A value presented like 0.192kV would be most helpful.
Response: 50kV
